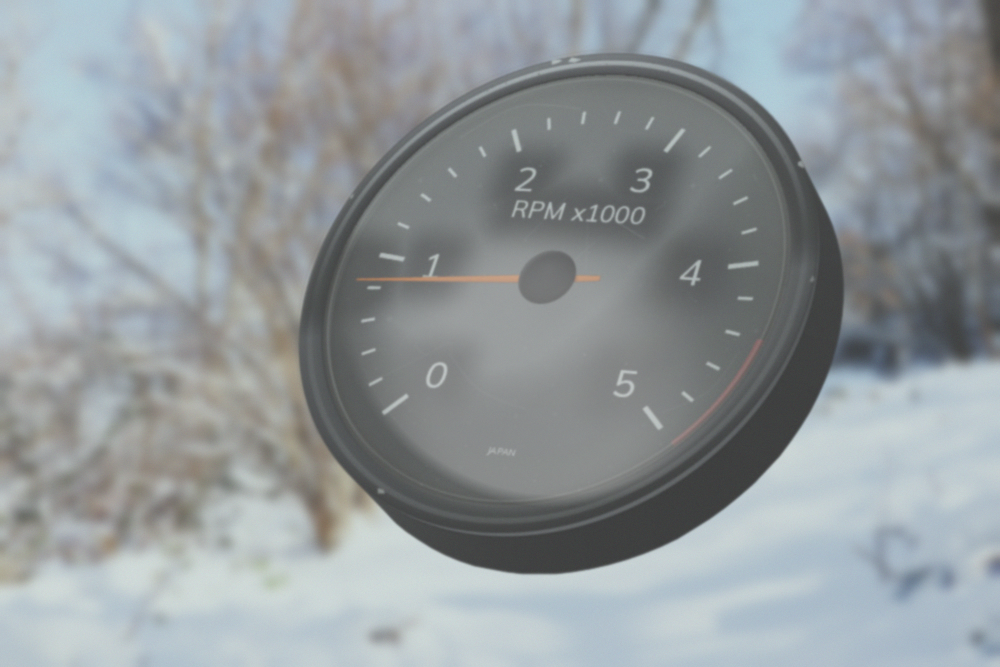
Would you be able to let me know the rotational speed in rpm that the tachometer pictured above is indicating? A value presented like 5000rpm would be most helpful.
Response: 800rpm
